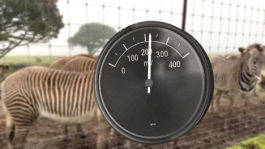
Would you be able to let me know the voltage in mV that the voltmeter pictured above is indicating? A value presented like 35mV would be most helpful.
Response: 225mV
